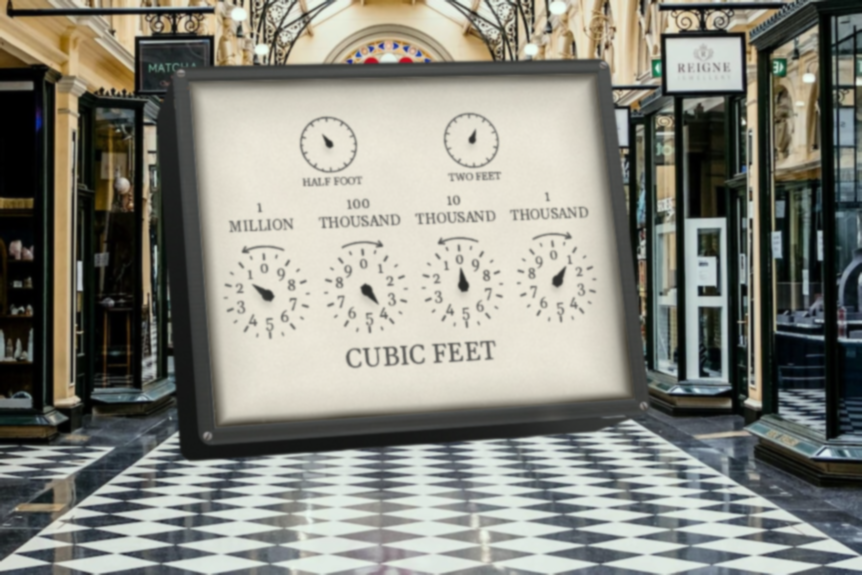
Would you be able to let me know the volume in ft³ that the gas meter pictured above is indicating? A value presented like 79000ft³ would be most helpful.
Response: 140100ft³
